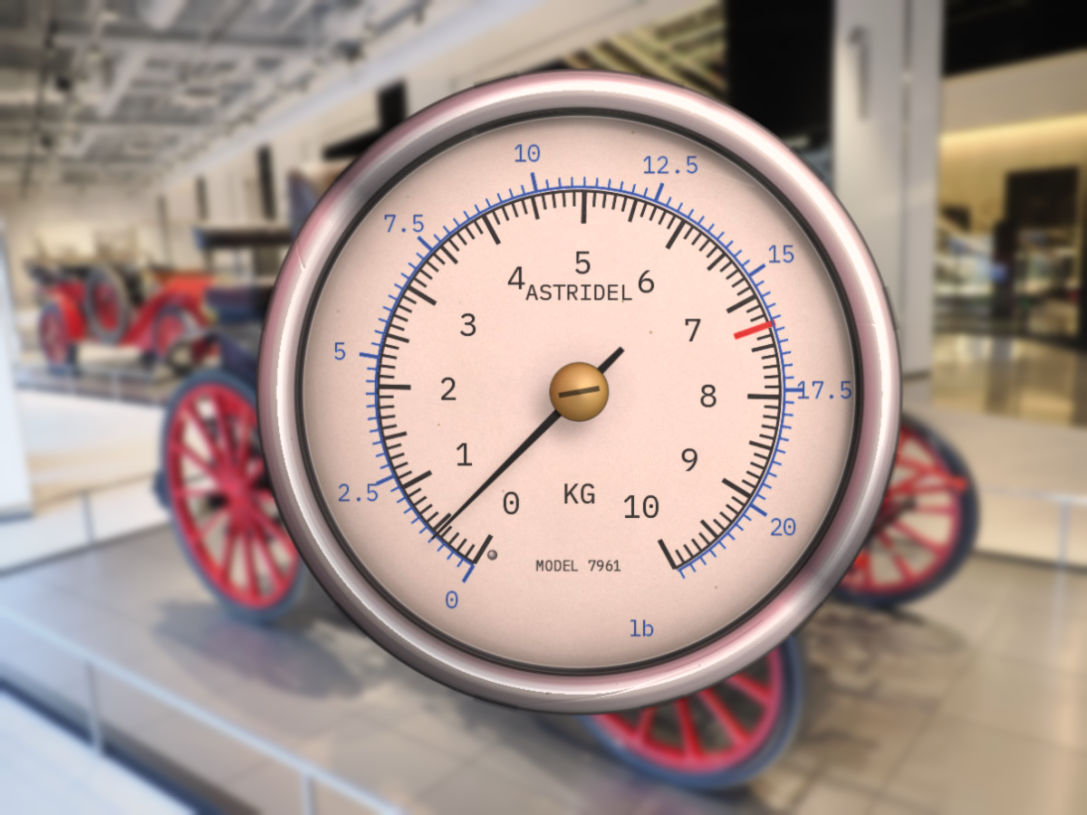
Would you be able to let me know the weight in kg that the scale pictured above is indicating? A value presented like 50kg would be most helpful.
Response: 0.45kg
